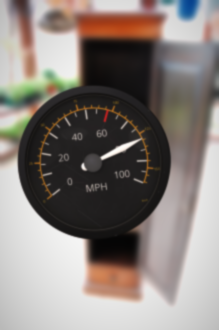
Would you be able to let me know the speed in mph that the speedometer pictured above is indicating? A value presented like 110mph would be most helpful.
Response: 80mph
